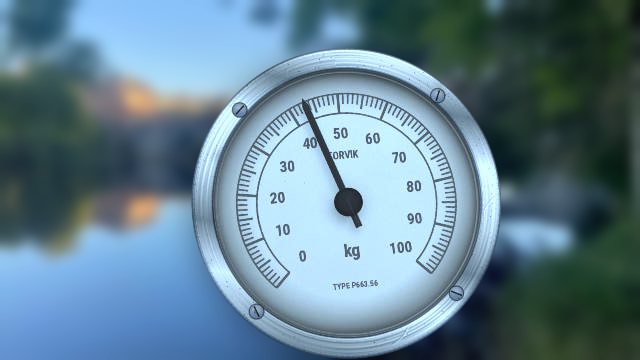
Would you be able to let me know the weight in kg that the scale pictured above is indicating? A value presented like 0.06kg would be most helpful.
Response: 43kg
